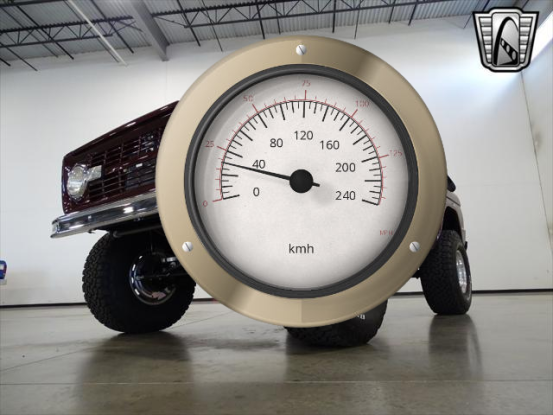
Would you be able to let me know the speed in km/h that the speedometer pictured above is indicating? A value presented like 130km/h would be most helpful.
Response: 30km/h
